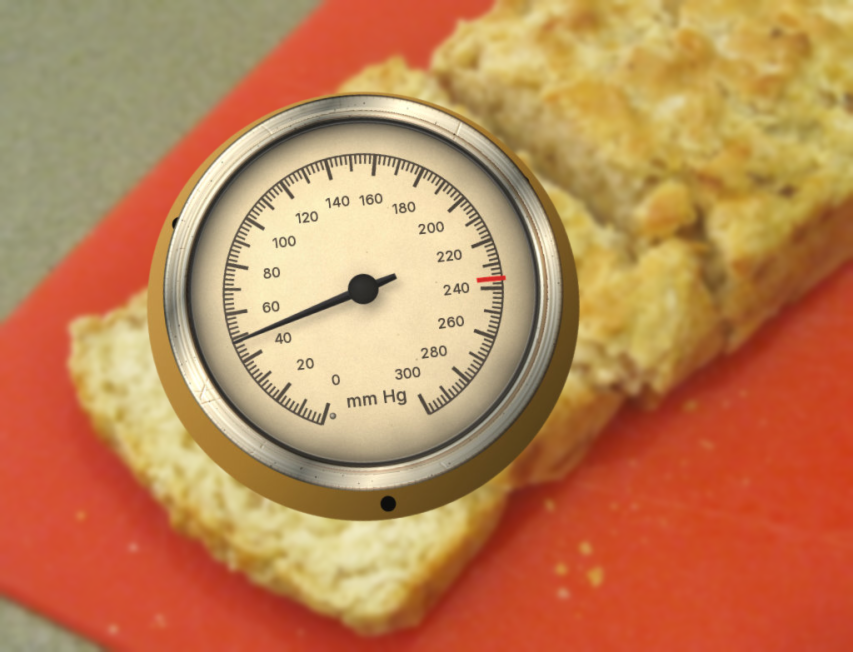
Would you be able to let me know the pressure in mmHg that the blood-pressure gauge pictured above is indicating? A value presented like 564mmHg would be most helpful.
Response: 48mmHg
